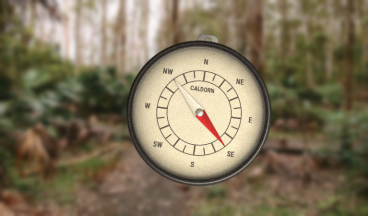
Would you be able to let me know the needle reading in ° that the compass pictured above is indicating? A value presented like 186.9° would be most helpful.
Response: 135°
